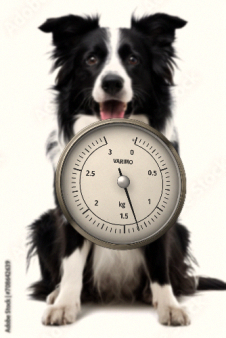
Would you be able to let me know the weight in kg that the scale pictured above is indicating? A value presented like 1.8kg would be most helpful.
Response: 1.35kg
